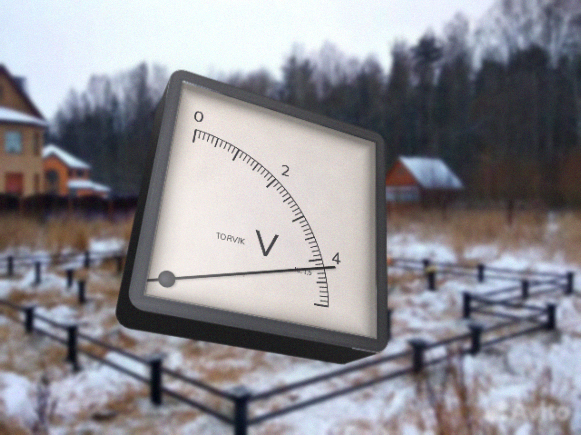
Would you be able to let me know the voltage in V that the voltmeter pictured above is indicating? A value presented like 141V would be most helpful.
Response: 4.2V
